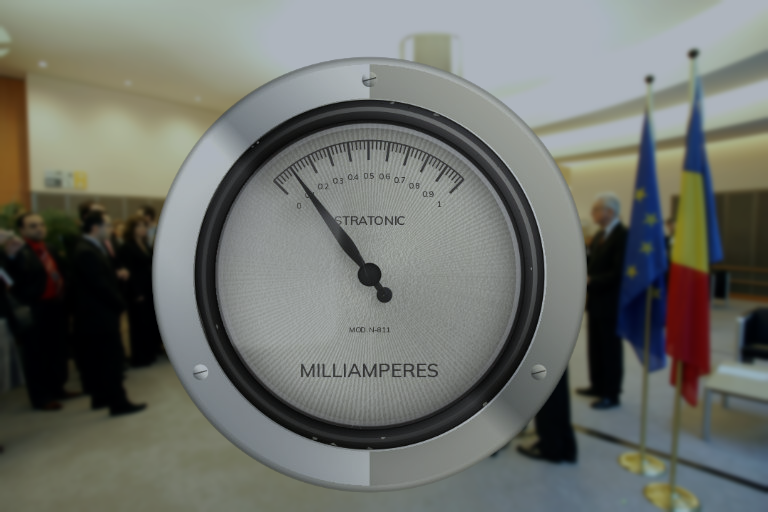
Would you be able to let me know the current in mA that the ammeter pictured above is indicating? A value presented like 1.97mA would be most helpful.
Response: 0.1mA
